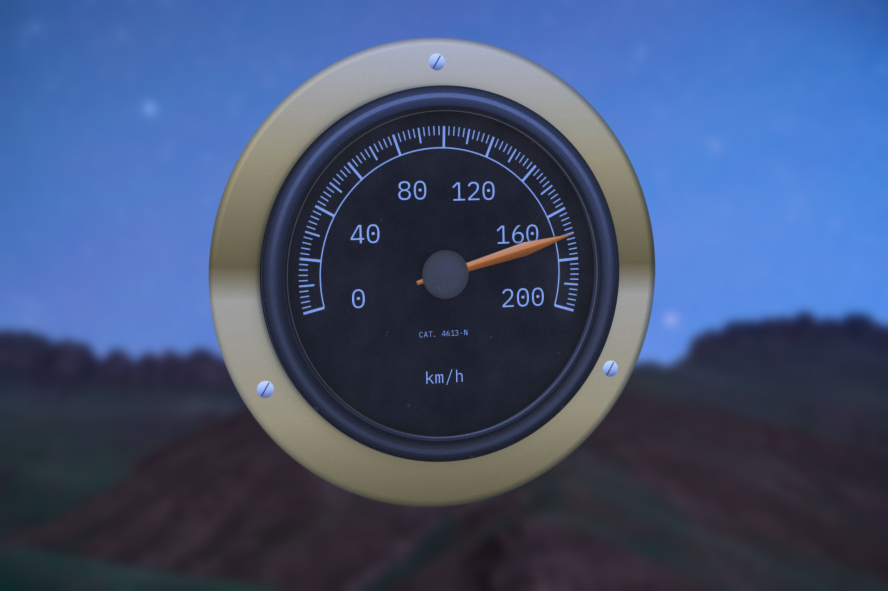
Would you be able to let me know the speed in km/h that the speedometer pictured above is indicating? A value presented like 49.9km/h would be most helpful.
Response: 170km/h
